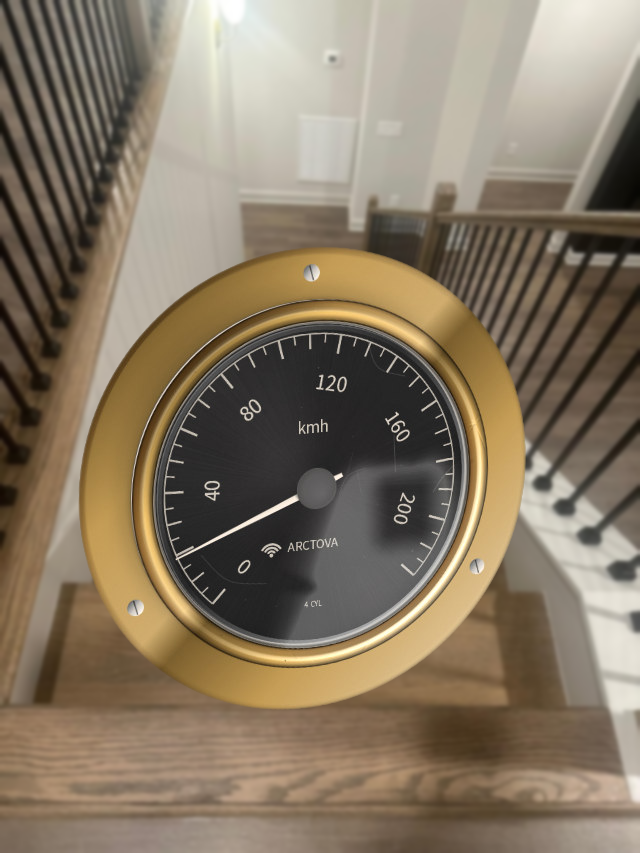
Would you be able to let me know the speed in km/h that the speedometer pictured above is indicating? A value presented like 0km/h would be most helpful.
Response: 20km/h
